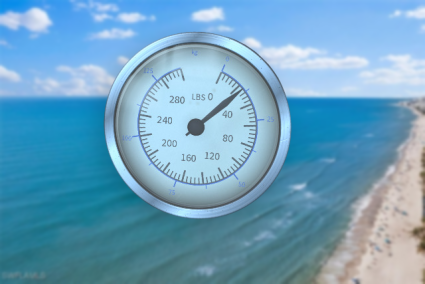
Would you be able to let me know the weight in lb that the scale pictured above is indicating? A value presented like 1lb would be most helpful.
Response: 24lb
